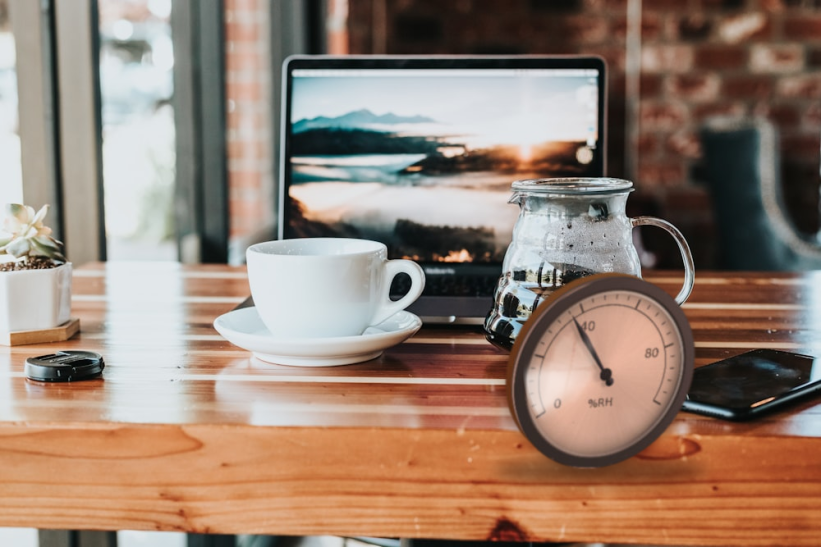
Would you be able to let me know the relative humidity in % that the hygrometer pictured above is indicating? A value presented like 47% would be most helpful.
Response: 36%
